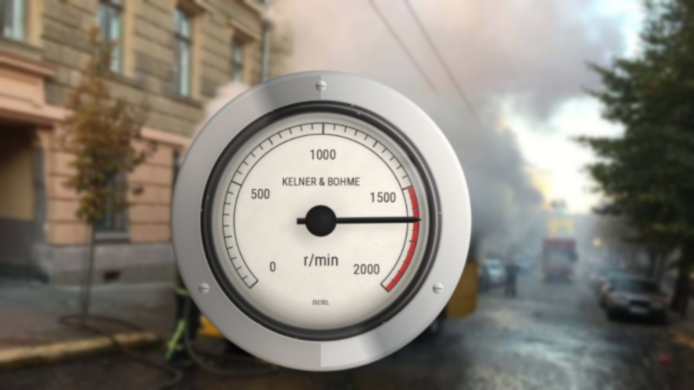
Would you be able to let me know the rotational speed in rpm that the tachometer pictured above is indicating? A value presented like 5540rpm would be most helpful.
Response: 1650rpm
